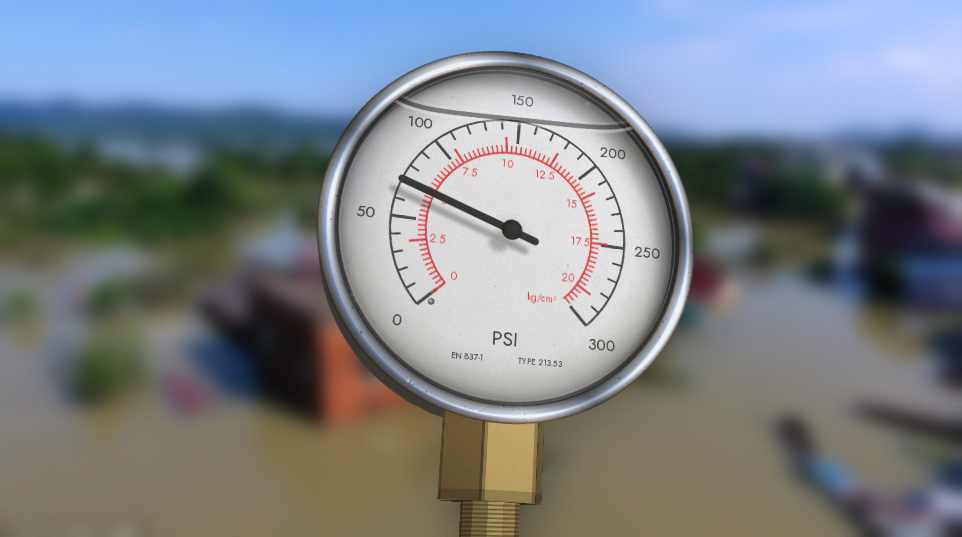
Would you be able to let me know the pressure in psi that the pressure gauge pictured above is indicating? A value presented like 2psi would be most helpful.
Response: 70psi
